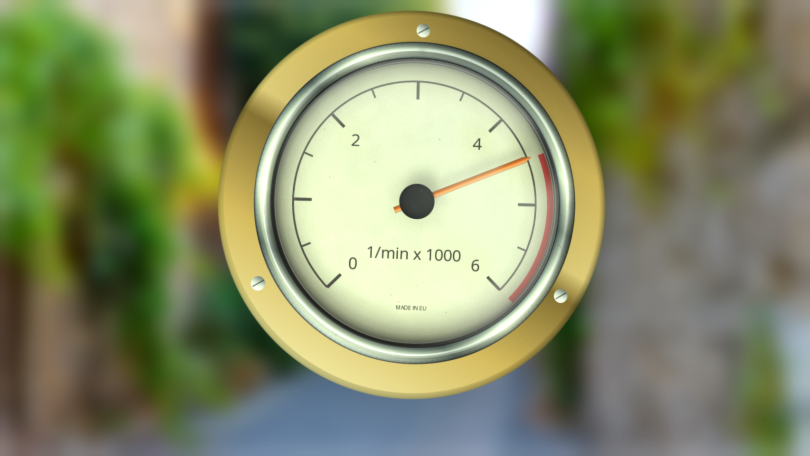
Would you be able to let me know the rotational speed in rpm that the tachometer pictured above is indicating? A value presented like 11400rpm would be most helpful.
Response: 4500rpm
